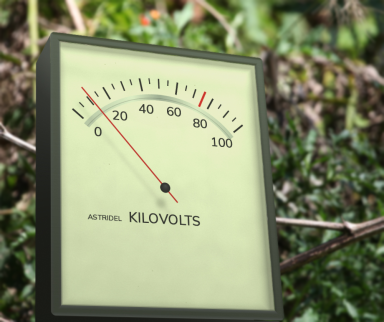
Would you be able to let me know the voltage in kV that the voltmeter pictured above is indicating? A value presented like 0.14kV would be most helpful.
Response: 10kV
